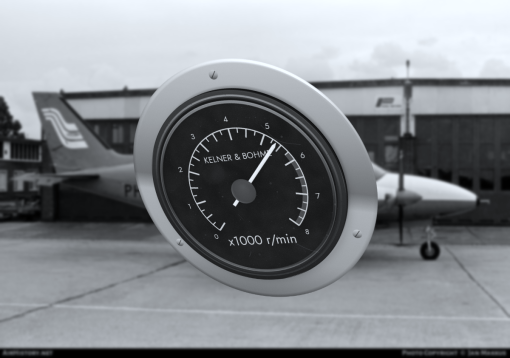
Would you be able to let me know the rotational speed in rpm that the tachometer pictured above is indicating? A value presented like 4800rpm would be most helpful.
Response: 5375rpm
